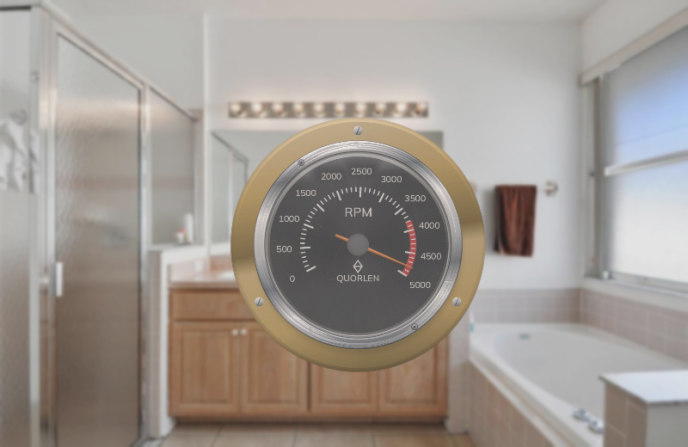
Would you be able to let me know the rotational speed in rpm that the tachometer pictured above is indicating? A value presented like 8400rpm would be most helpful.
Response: 4800rpm
